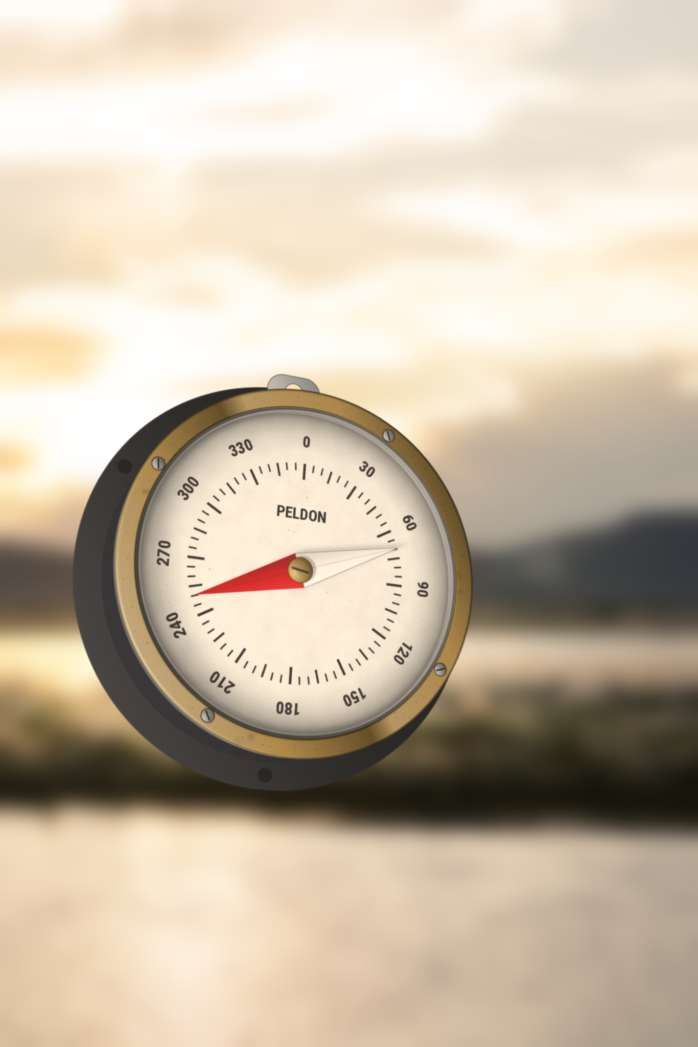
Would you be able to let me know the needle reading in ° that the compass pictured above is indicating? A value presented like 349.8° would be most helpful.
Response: 250°
